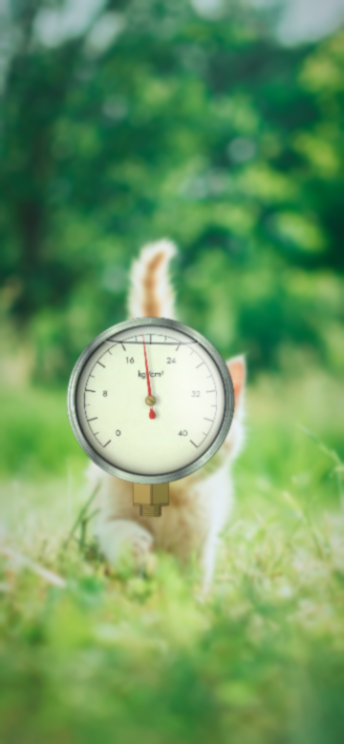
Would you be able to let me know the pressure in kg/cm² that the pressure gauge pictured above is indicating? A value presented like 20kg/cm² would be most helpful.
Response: 19kg/cm²
